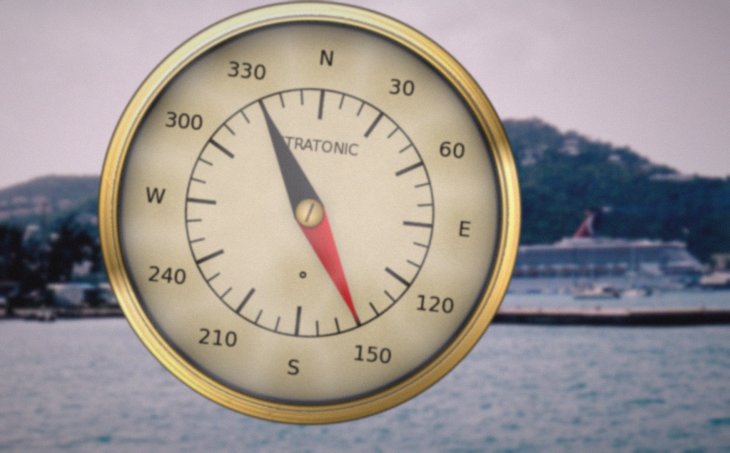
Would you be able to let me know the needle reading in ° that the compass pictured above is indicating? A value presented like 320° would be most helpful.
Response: 150°
